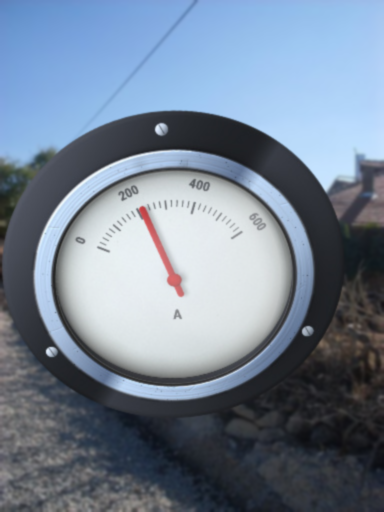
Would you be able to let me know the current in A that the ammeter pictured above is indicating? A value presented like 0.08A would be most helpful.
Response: 220A
